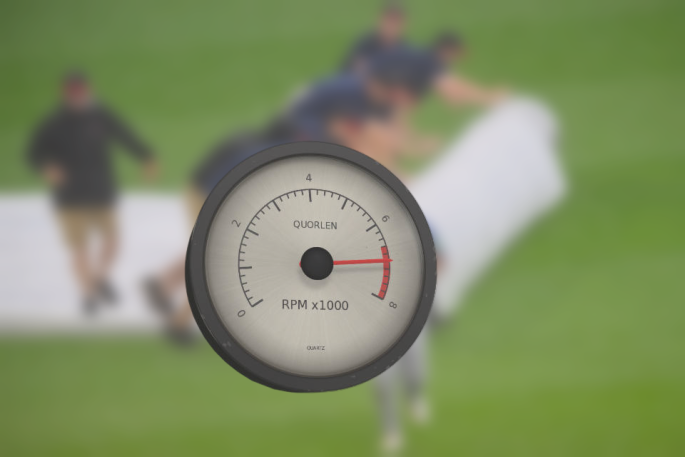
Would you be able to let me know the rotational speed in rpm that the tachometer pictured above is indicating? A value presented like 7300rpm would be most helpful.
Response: 7000rpm
